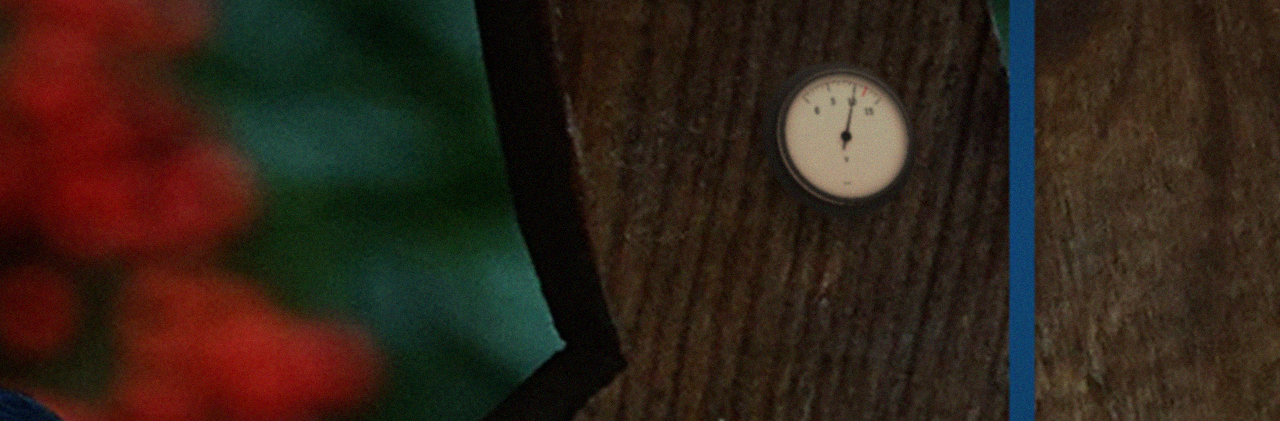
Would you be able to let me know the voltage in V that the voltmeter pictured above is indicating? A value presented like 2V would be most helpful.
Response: 10V
